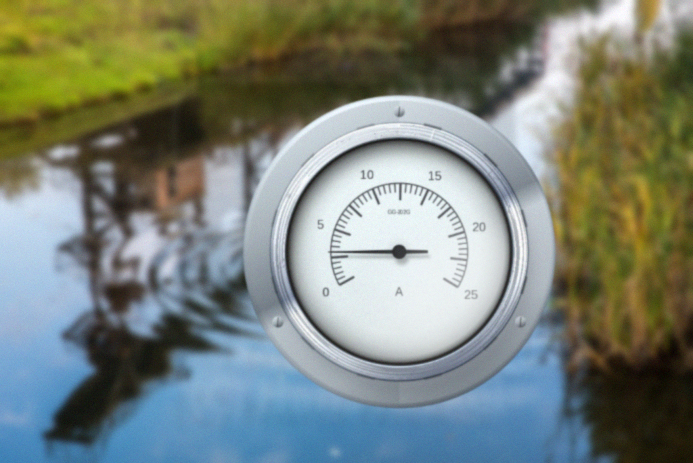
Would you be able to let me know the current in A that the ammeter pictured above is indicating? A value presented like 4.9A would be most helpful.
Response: 3A
